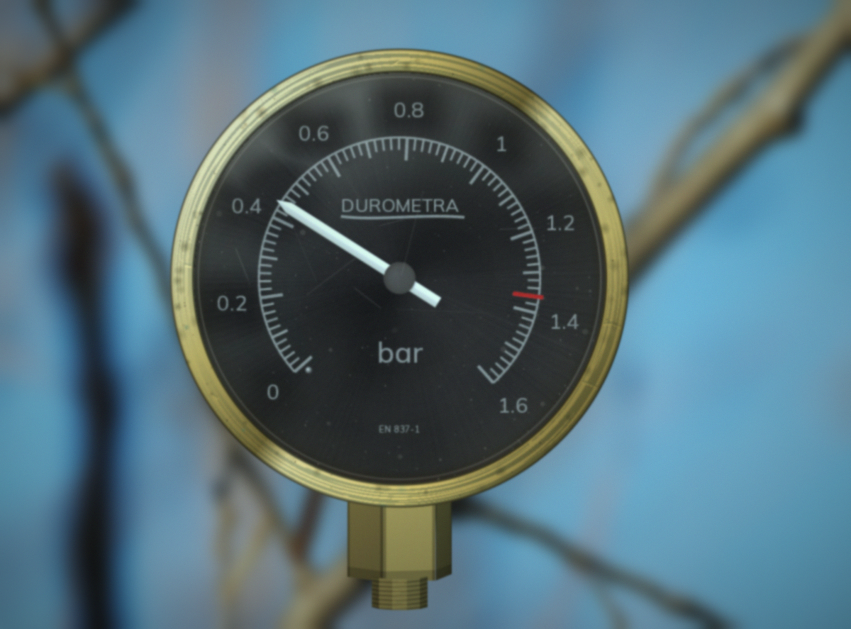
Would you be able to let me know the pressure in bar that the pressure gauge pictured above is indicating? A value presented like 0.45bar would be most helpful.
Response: 0.44bar
